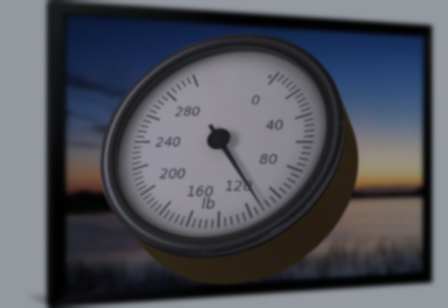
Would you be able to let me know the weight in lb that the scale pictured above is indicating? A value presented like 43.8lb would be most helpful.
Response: 112lb
